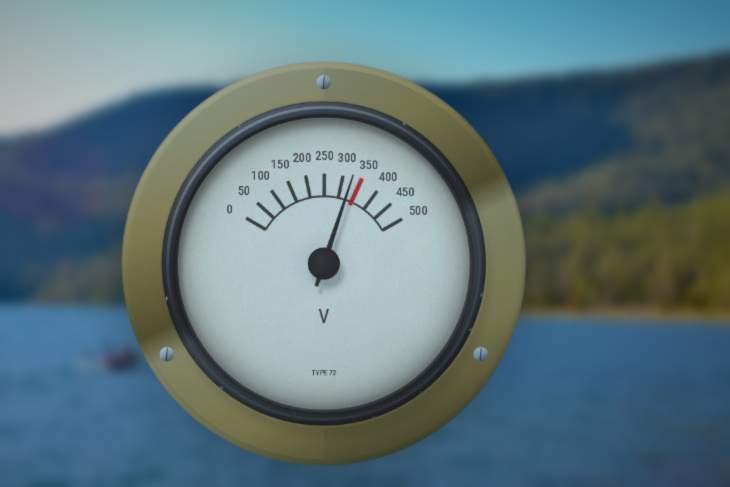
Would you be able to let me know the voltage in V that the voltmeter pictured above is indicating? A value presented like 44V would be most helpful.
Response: 325V
